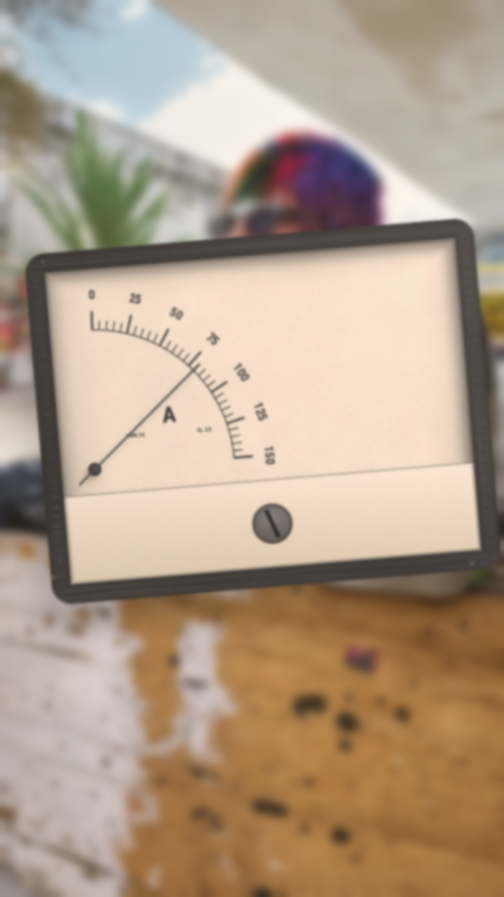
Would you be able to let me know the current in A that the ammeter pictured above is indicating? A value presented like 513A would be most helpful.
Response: 80A
